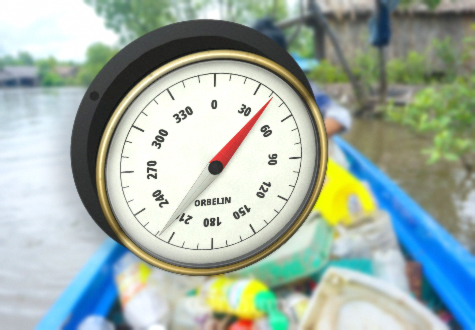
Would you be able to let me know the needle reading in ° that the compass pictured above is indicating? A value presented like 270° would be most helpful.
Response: 40°
